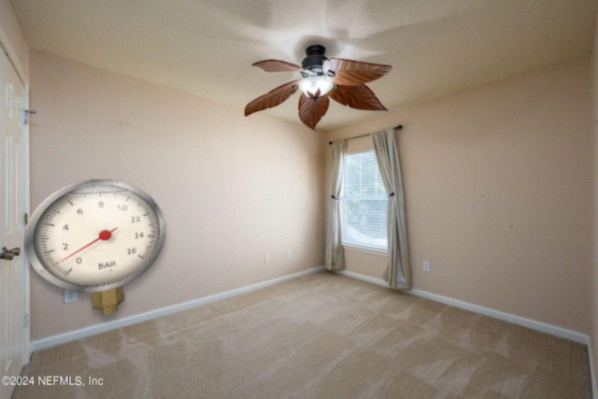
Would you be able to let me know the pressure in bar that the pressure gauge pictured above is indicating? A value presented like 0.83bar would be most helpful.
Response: 1bar
